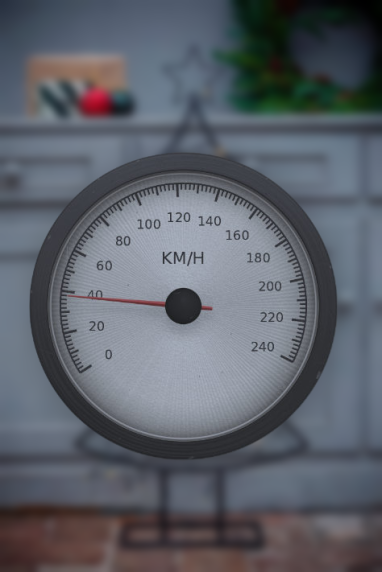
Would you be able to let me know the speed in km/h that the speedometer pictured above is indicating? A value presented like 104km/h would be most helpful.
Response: 38km/h
